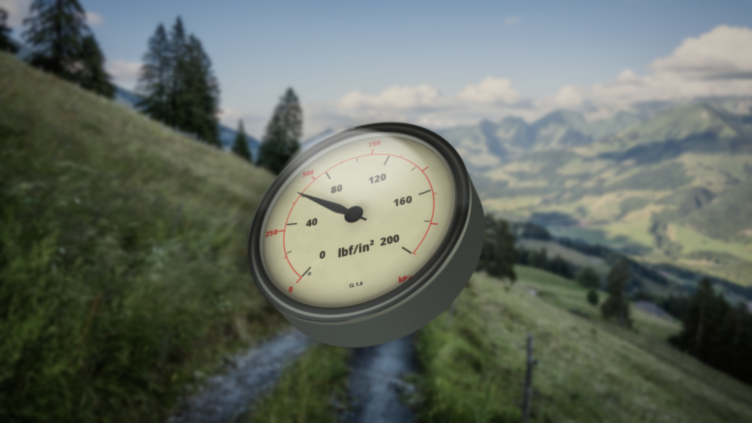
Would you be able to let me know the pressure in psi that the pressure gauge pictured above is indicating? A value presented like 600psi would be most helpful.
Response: 60psi
